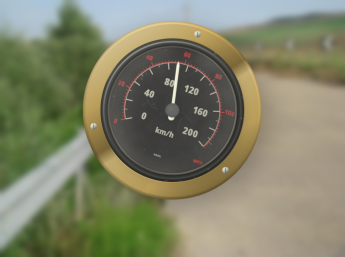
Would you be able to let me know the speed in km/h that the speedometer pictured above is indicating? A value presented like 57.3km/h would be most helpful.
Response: 90km/h
